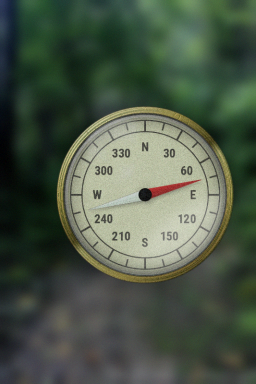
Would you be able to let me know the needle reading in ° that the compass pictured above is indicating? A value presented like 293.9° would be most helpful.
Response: 75°
